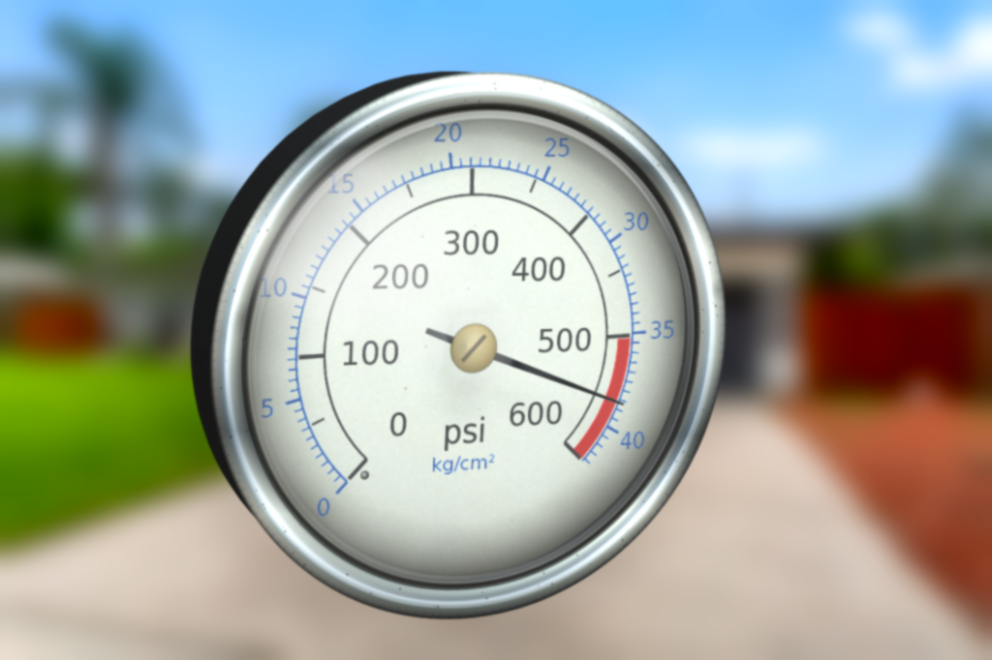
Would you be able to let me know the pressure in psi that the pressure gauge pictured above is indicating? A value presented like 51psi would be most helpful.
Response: 550psi
